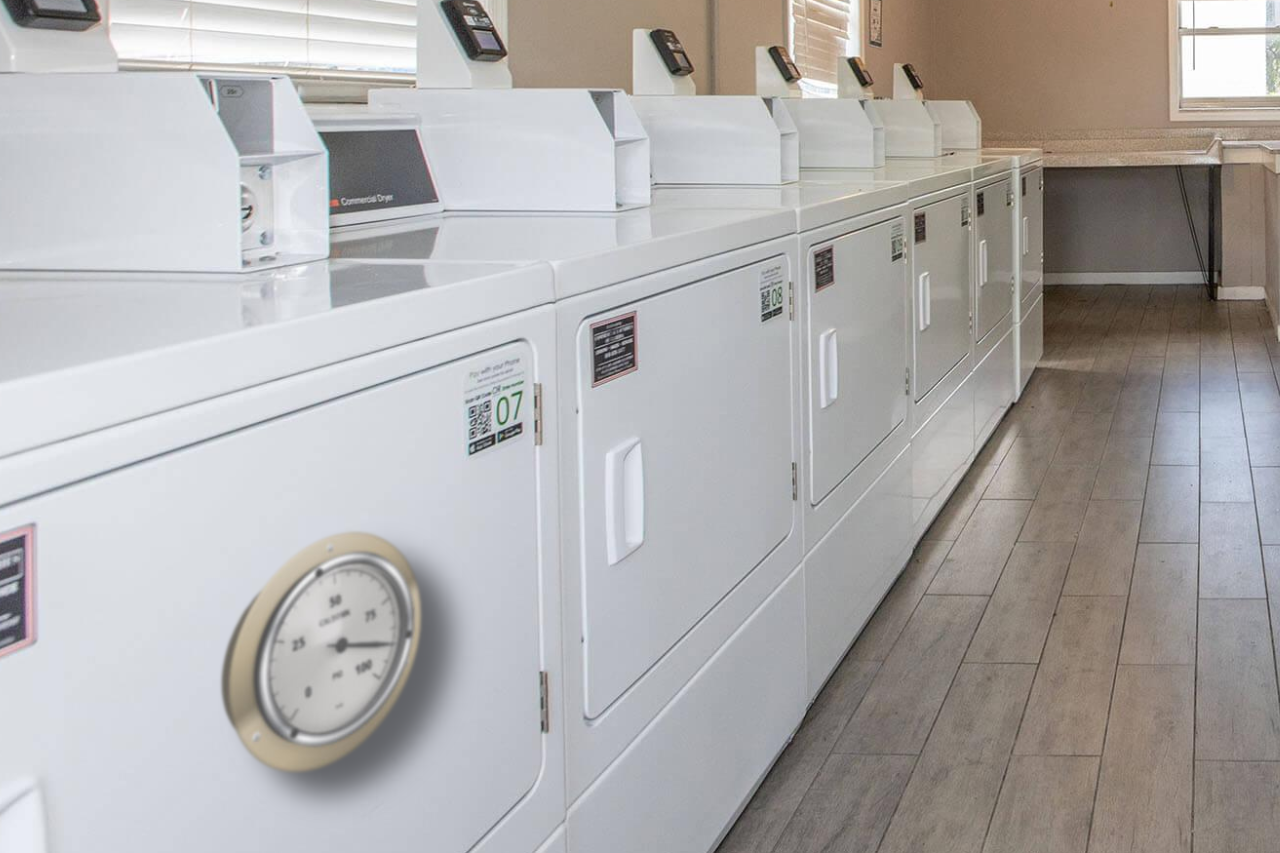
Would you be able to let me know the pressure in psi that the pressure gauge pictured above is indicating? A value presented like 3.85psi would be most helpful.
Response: 90psi
